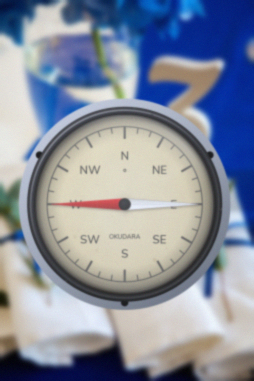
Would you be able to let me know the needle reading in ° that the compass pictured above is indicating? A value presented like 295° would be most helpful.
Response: 270°
